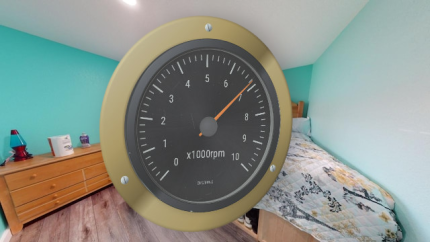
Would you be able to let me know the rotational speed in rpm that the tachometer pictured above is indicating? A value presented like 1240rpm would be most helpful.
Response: 6800rpm
